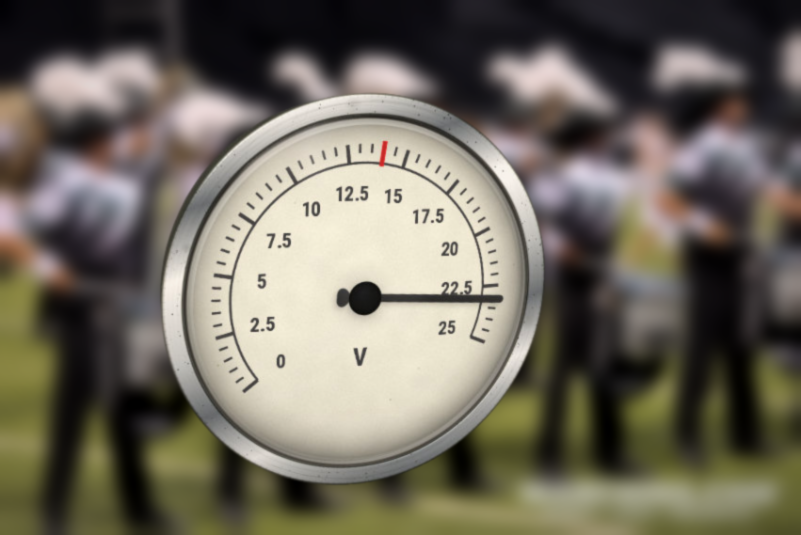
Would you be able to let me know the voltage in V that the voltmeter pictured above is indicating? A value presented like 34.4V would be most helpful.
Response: 23V
